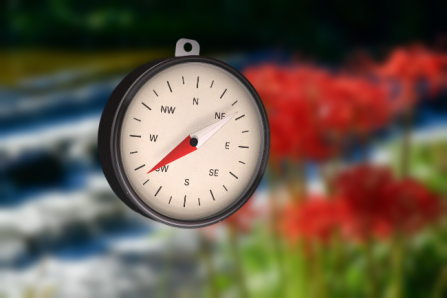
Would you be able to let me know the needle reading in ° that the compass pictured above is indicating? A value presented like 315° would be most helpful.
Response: 232.5°
